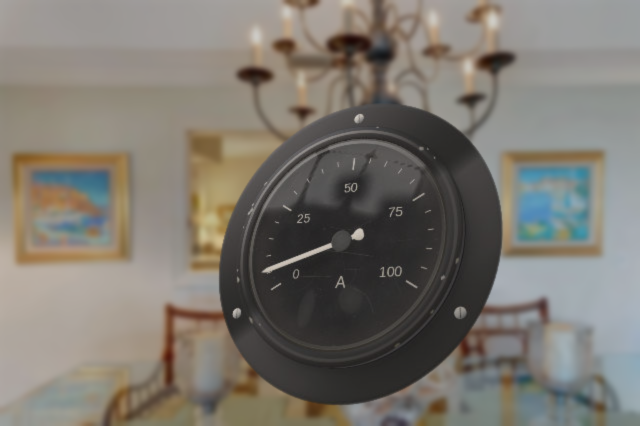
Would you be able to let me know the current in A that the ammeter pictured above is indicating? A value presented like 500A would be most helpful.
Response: 5A
